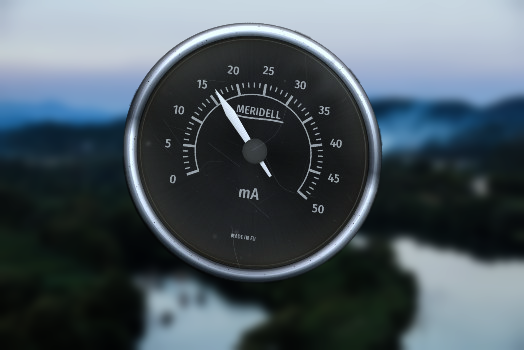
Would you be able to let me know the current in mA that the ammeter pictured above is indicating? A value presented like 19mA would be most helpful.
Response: 16mA
